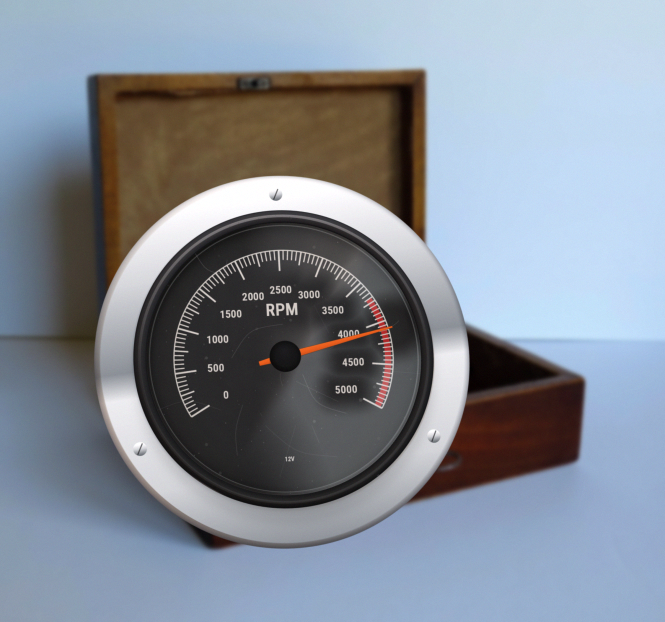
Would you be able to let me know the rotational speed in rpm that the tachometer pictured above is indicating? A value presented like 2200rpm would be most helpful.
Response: 4100rpm
